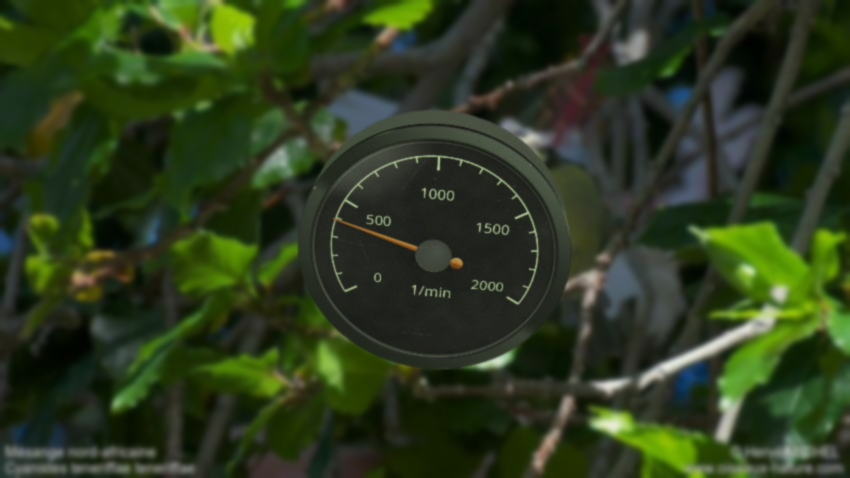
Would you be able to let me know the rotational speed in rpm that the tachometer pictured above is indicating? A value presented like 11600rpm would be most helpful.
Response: 400rpm
